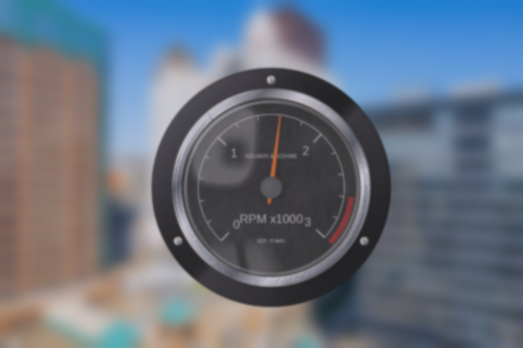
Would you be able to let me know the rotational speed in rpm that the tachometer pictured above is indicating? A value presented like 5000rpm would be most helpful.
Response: 1600rpm
